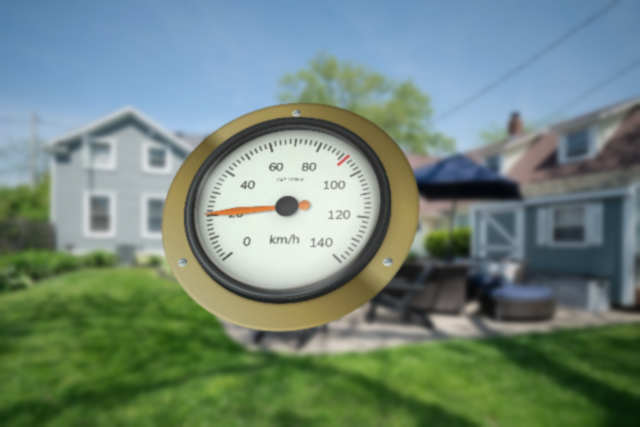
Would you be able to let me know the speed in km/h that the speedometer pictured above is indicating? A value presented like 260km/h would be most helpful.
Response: 20km/h
